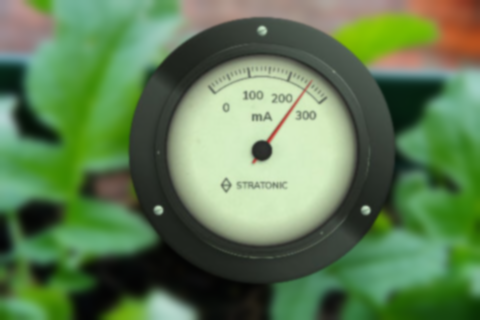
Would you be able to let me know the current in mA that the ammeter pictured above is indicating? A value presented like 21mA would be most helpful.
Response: 250mA
